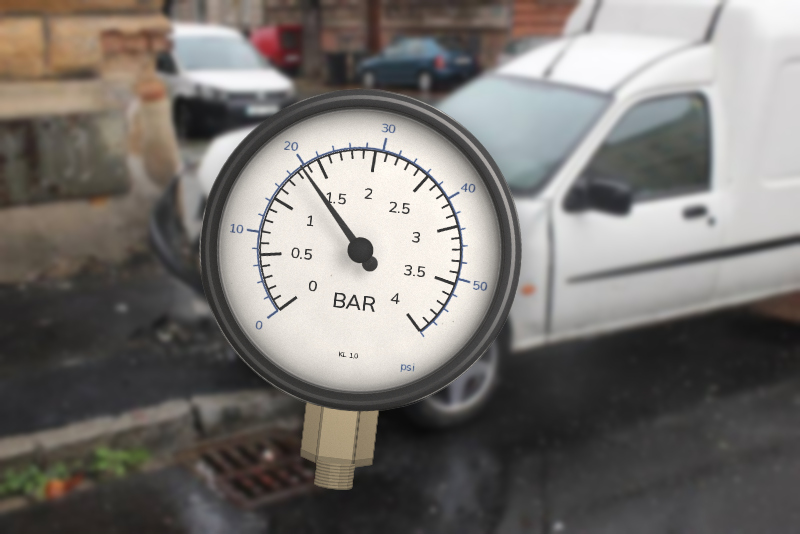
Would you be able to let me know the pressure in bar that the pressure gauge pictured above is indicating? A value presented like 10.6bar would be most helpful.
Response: 1.35bar
